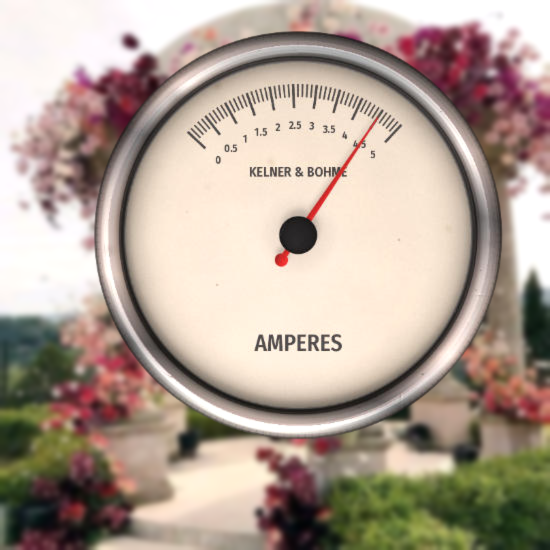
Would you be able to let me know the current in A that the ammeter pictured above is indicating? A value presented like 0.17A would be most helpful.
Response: 4.5A
